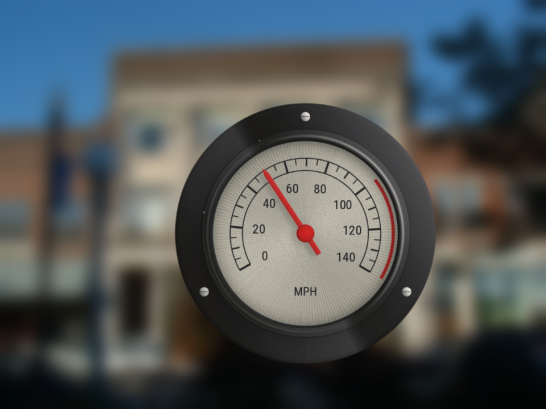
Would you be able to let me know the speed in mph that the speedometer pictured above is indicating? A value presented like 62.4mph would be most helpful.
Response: 50mph
